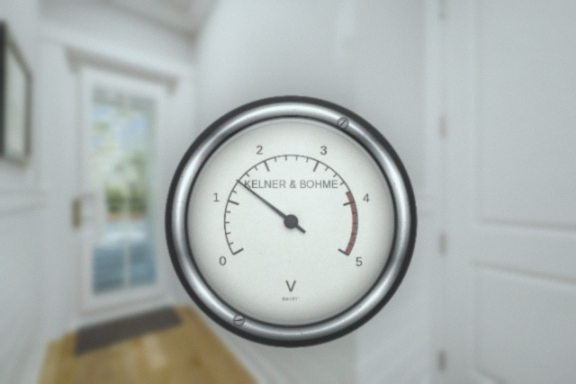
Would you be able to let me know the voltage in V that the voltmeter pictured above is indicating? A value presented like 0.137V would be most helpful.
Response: 1.4V
